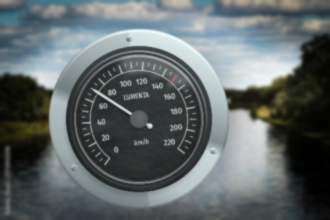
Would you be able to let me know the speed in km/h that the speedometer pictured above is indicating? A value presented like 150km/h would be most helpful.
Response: 70km/h
